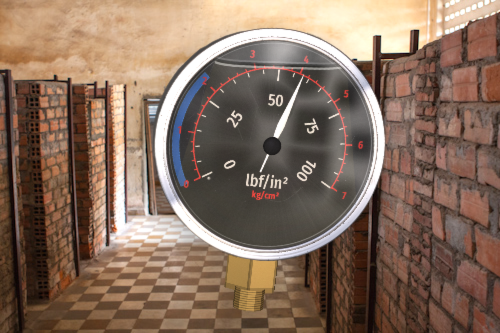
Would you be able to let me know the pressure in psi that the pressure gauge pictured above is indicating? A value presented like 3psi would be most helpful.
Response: 57.5psi
